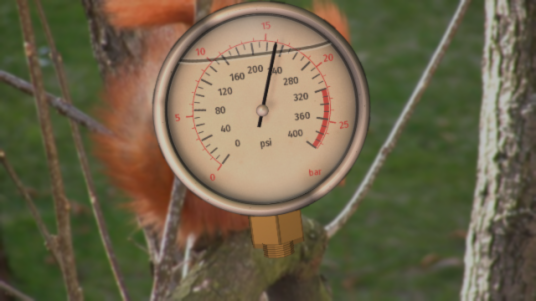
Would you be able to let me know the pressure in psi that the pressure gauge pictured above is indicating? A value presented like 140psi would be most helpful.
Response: 230psi
